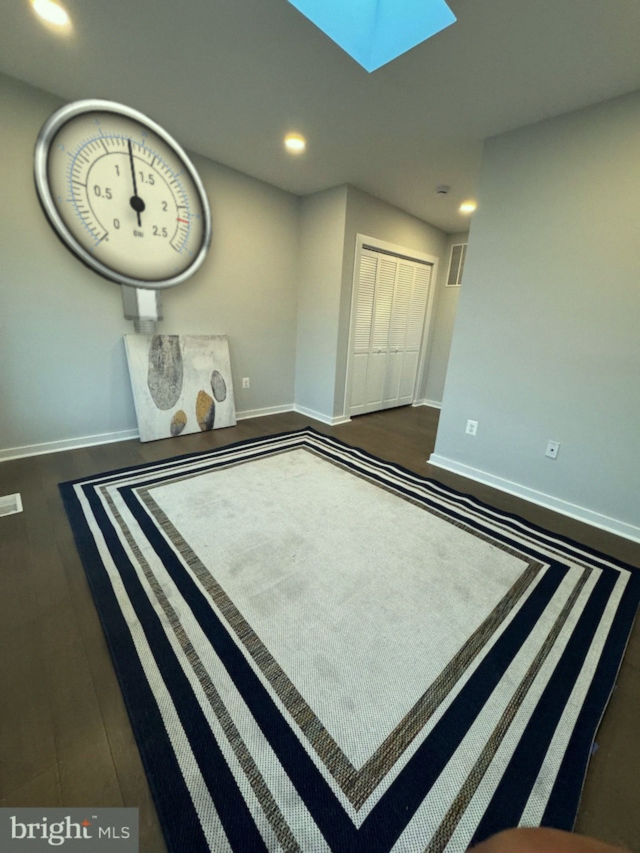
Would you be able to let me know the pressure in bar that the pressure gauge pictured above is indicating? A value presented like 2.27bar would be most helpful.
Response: 1.25bar
